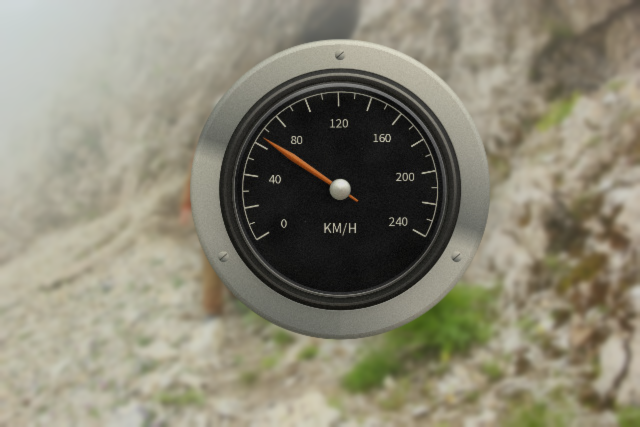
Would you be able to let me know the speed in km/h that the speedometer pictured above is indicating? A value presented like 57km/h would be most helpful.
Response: 65km/h
